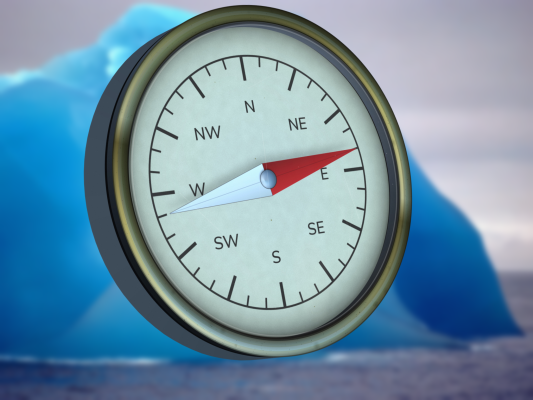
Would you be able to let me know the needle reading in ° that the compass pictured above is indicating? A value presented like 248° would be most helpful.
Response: 80°
